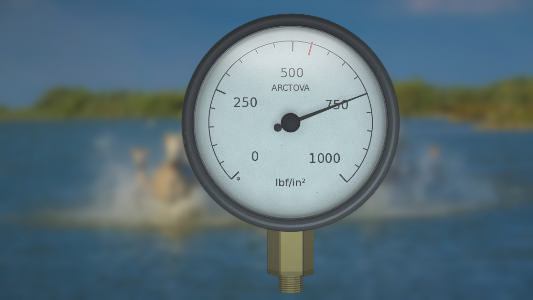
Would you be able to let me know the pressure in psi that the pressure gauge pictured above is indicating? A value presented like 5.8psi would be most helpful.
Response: 750psi
